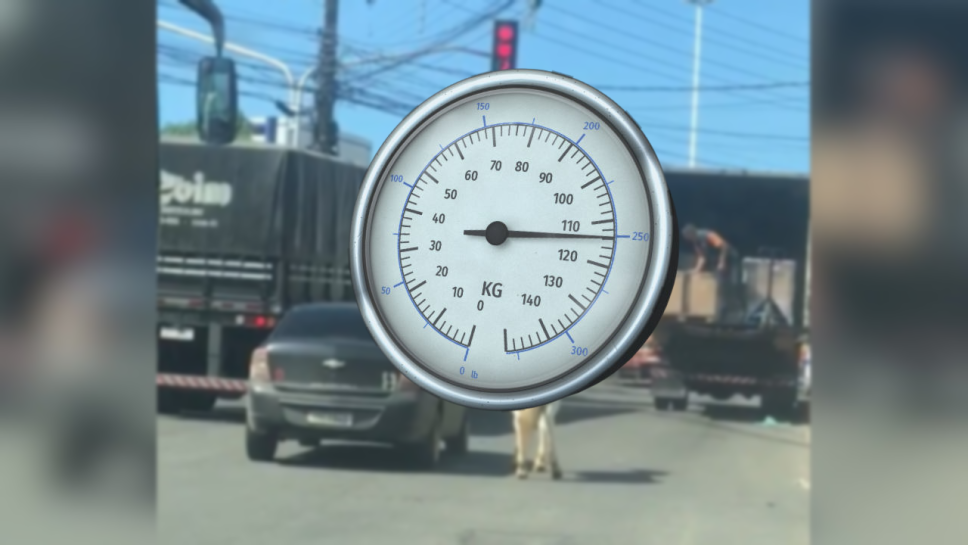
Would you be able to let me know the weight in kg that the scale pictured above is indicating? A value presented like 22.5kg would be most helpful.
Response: 114kg
